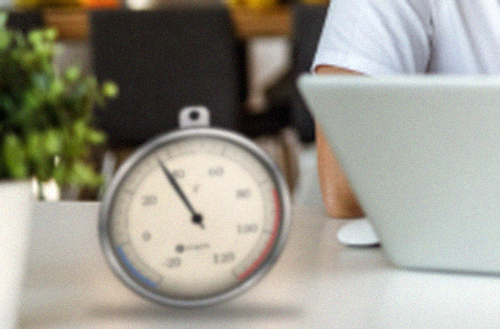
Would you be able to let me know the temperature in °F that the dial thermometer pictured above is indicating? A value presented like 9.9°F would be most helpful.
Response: 36°F
